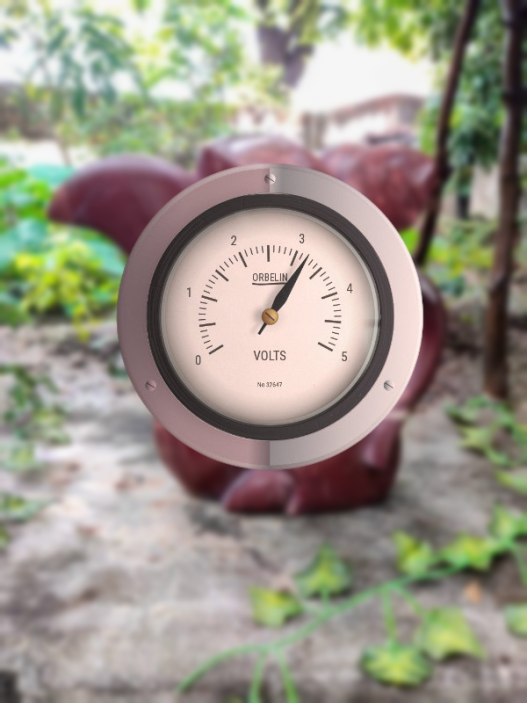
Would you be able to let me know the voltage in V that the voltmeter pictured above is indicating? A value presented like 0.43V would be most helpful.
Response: 3.2V
